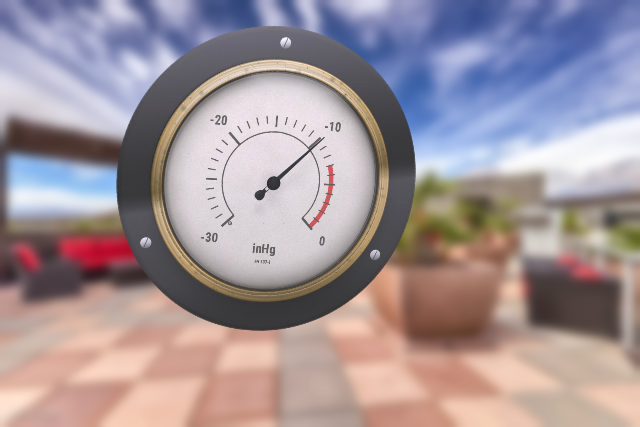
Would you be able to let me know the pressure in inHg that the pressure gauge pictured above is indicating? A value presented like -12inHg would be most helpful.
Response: -10inHg
